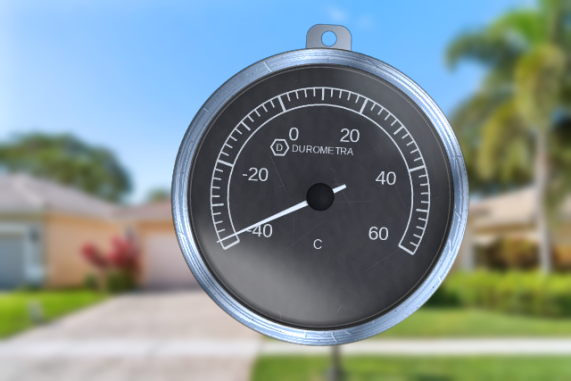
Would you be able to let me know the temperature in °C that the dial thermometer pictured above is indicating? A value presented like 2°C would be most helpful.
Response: -38°C
